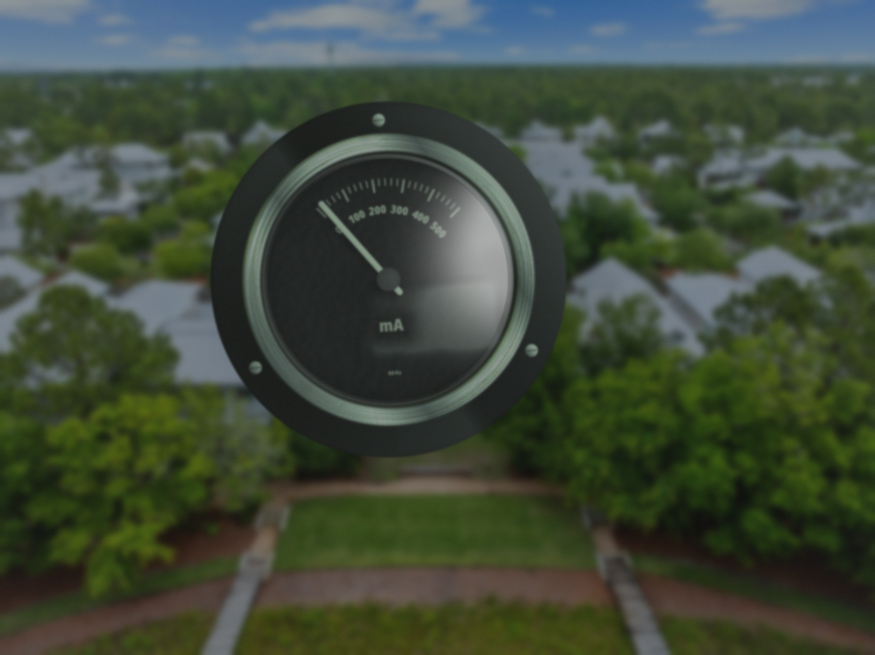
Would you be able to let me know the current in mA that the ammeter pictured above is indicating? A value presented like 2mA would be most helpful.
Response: 20mA
